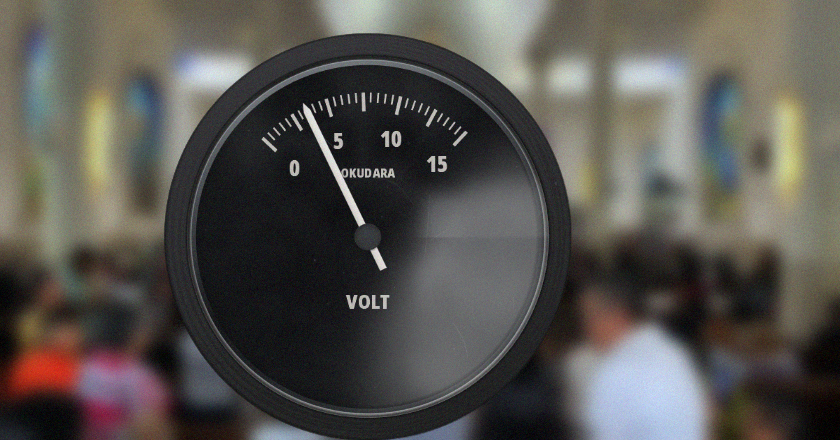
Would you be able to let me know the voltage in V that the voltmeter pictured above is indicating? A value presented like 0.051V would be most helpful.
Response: 3.5V
